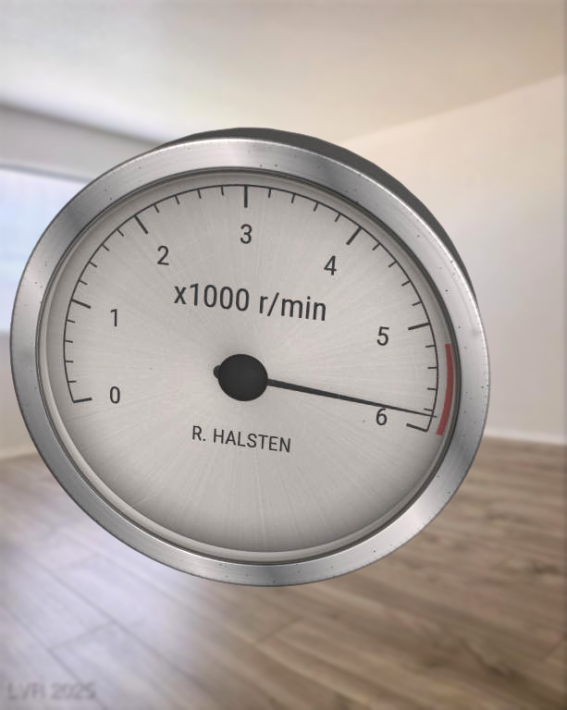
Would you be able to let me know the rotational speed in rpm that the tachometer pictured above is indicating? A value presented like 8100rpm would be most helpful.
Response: 5800rpm
